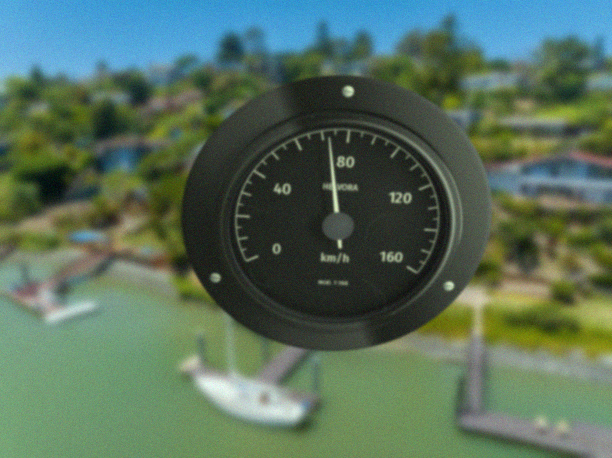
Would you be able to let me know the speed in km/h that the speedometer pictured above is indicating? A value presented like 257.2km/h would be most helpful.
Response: 72.5km/h
